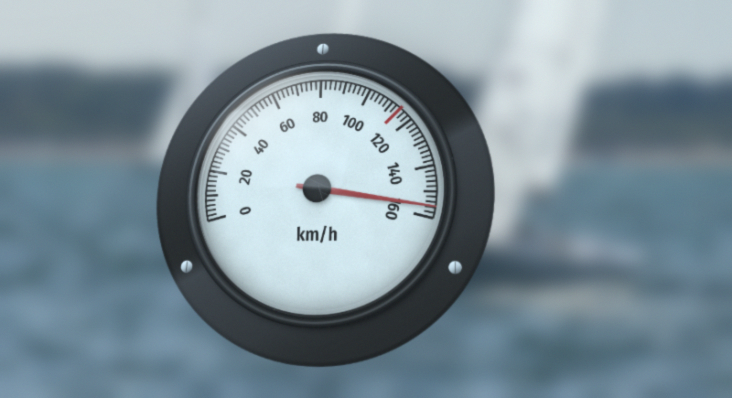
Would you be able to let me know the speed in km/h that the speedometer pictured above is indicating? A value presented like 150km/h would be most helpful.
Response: 156km/h
